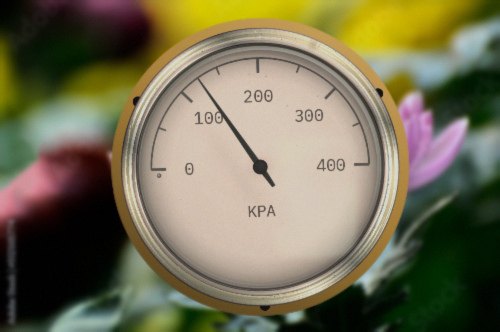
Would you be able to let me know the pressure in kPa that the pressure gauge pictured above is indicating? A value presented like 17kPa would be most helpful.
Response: 125kPa
